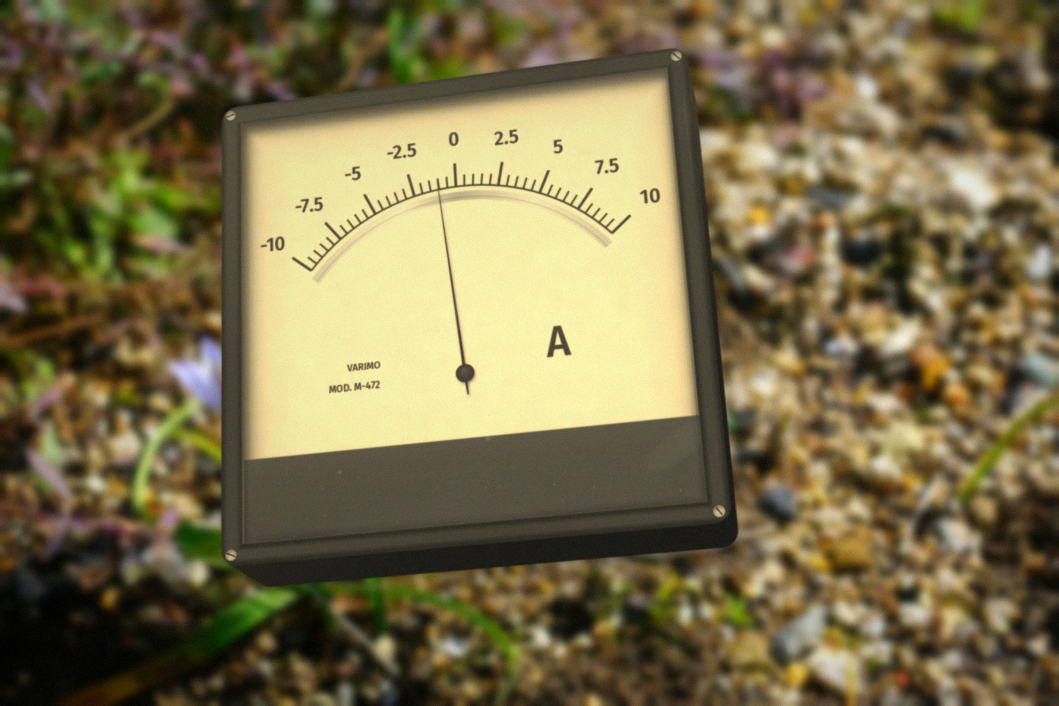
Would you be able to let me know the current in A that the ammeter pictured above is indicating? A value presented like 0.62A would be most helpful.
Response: -1A
